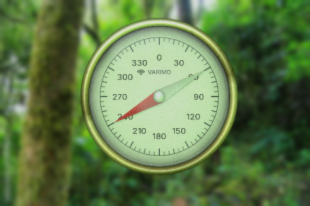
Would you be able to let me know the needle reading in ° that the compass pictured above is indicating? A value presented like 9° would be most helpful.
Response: 240°
